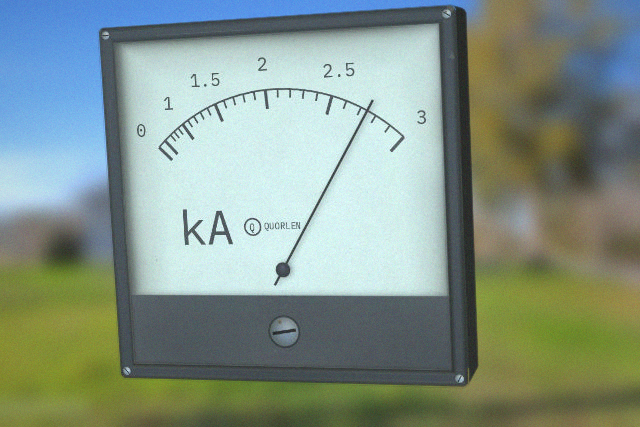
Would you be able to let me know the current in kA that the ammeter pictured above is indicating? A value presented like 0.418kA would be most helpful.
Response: 2.75kA
